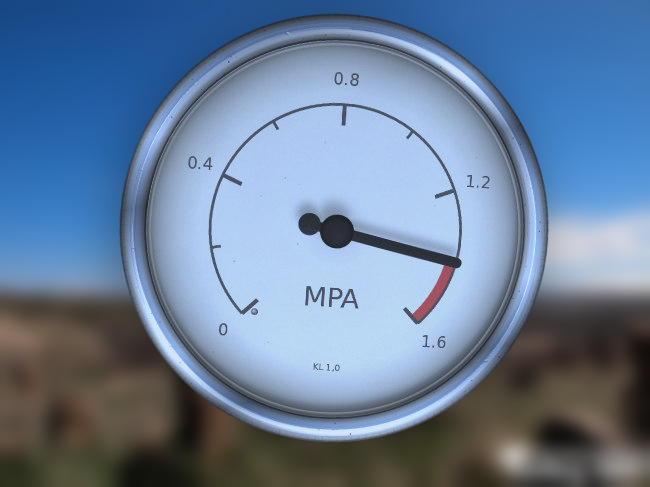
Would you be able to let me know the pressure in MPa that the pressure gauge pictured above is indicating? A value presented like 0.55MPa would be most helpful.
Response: 1.4MPa
